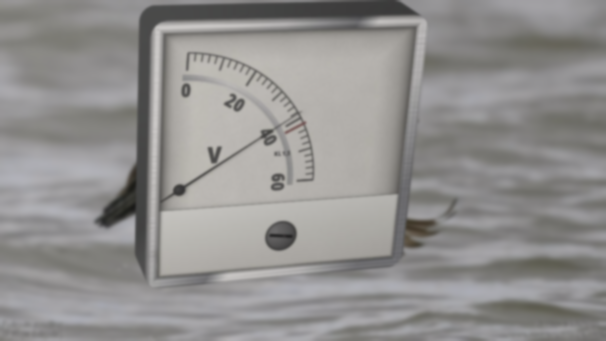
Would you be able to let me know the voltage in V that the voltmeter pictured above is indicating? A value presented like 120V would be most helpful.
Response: 38V
